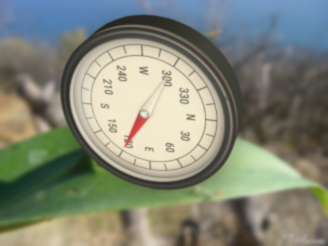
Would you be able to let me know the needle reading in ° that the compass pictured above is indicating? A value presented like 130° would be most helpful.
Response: 120°
